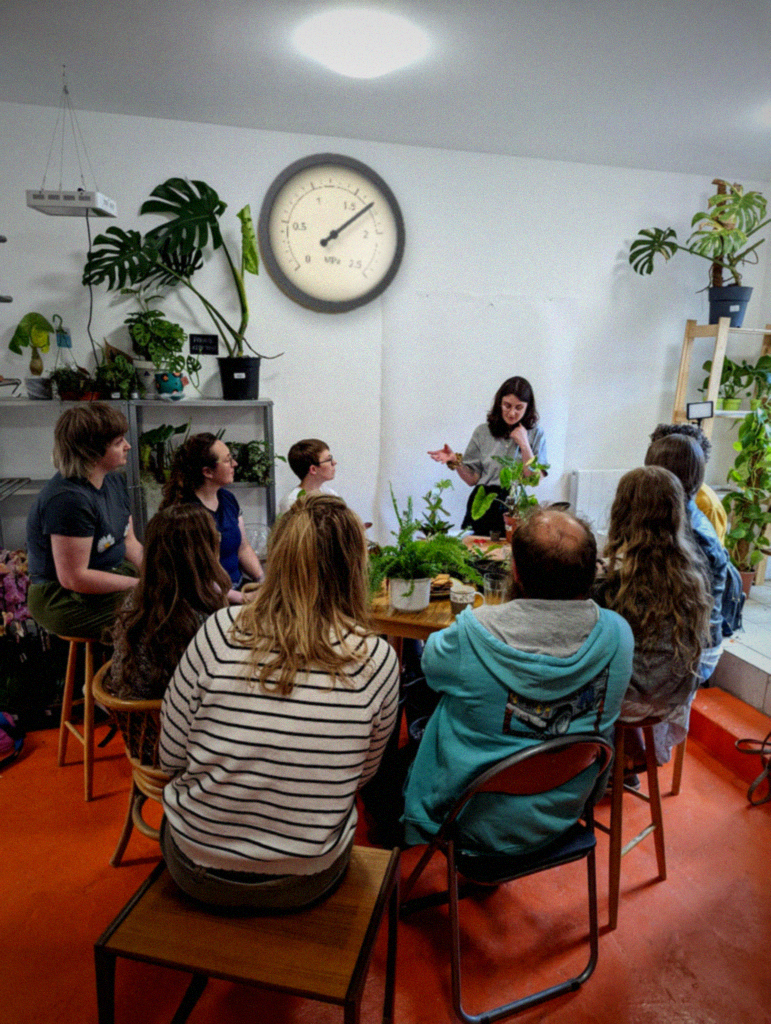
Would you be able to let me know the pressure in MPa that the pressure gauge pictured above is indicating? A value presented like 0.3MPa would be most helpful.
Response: 1.7MPa
